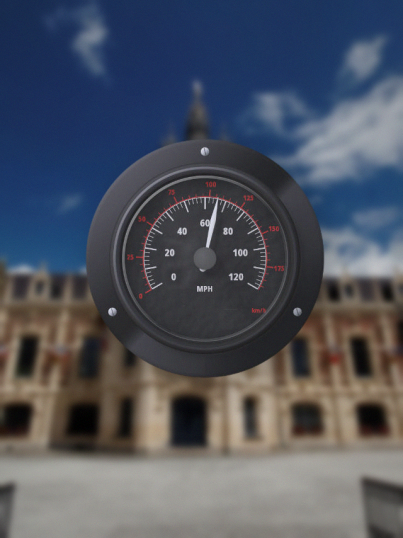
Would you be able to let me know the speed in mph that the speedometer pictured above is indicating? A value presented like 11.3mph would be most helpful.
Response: 66mph
